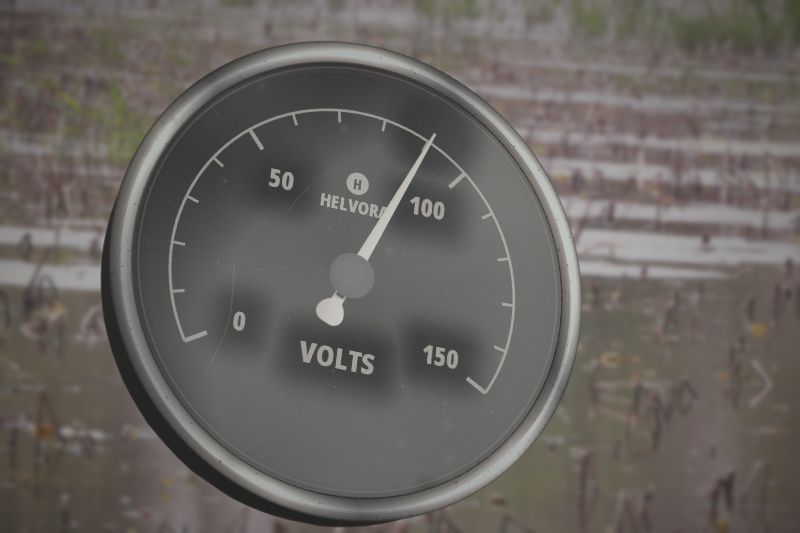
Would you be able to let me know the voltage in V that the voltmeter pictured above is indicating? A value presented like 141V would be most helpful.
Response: 90V
